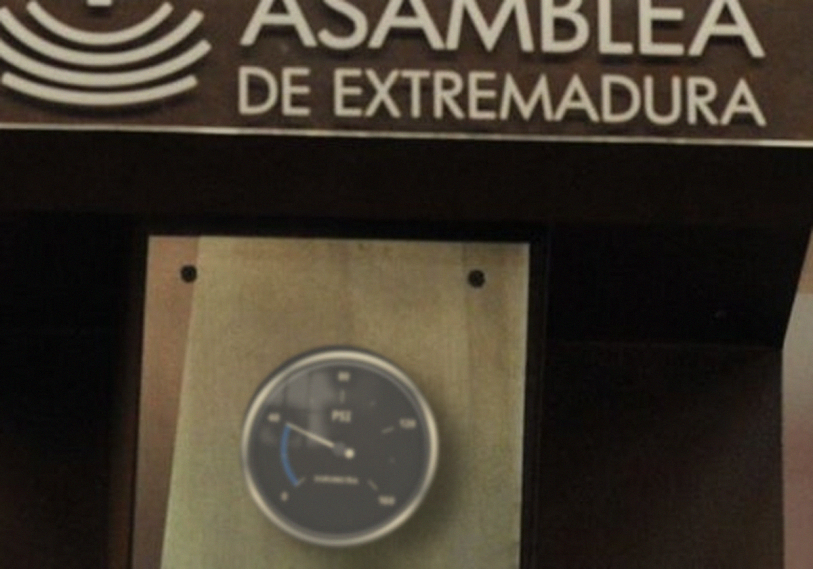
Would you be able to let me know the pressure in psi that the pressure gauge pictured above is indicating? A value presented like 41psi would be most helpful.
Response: 40psi
